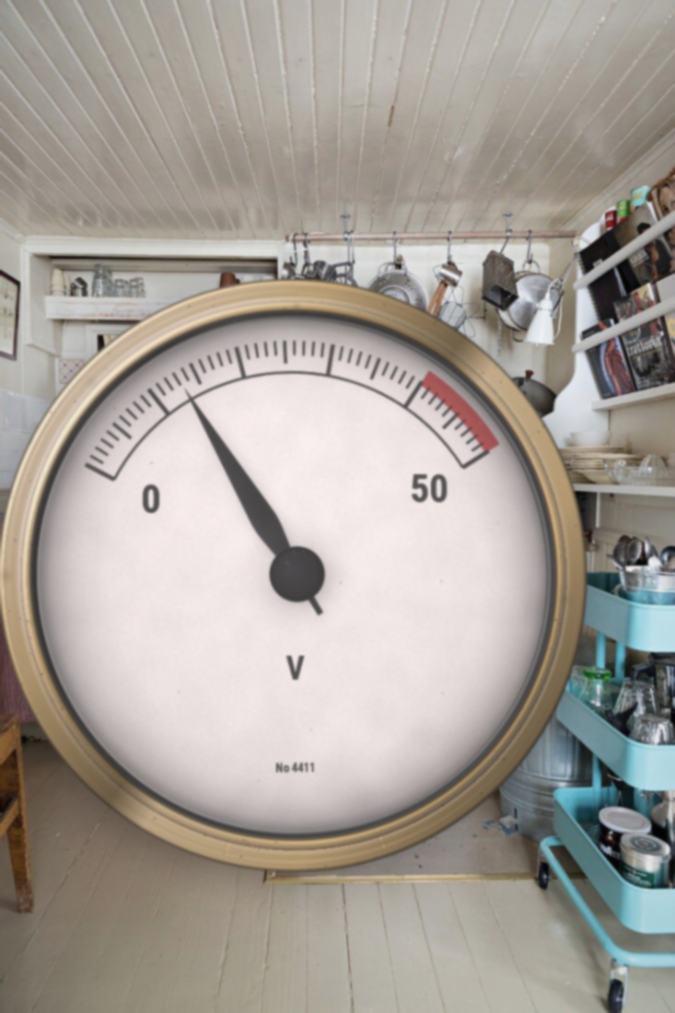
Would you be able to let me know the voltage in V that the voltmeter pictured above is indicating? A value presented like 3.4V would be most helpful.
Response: 13V
